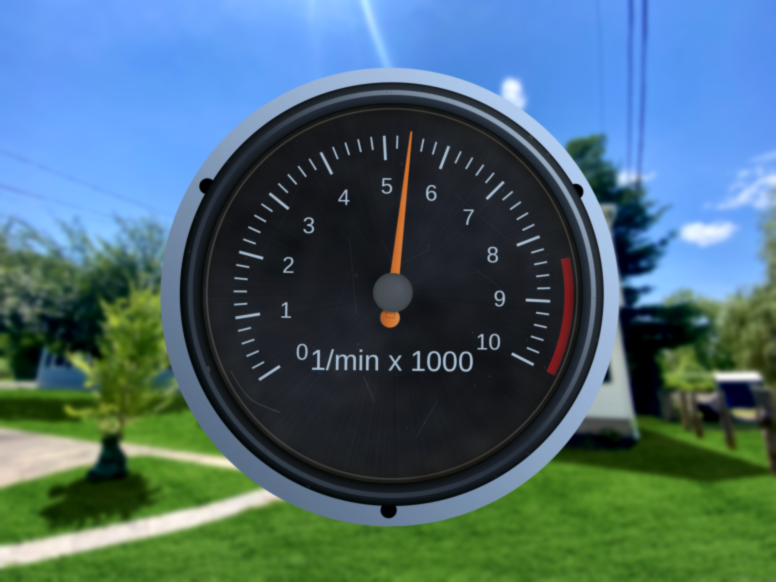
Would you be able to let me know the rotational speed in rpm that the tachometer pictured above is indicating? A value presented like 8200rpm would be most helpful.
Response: 5400rpm
